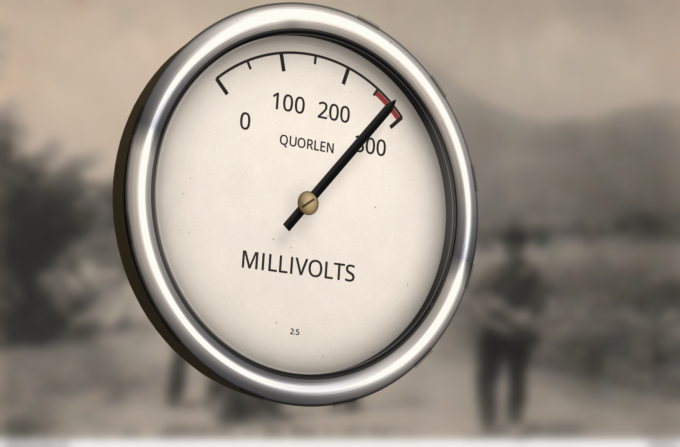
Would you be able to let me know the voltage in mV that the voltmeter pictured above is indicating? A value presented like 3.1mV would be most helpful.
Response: 275mV
